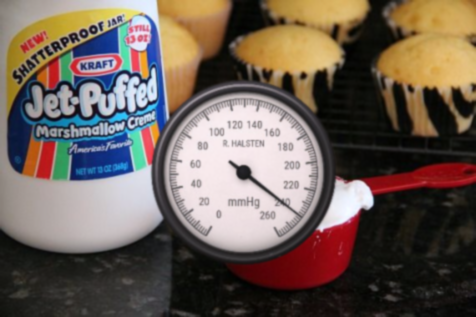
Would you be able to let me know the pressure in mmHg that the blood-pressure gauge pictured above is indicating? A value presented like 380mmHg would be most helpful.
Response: 240mmHg
